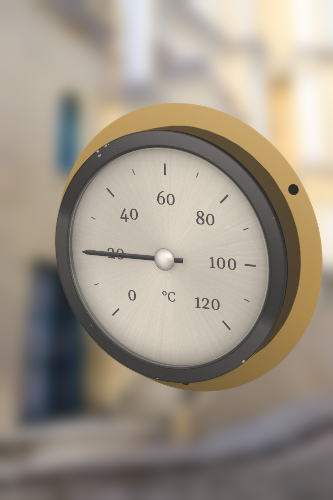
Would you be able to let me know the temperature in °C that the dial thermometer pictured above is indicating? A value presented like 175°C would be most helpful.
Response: 20°C
